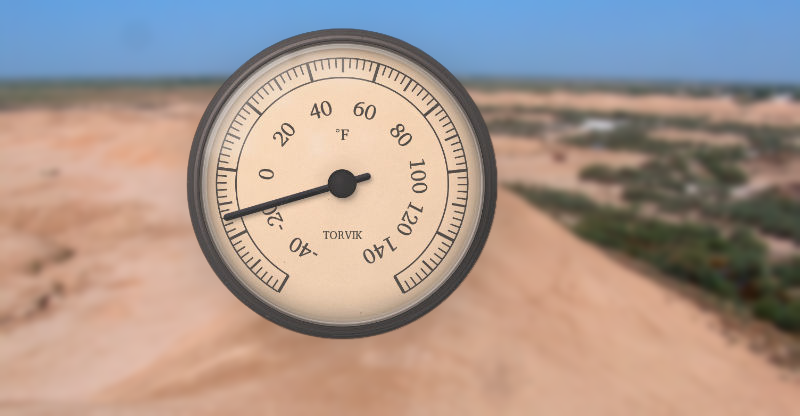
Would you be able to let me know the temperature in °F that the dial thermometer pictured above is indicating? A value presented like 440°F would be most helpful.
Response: -14°F
